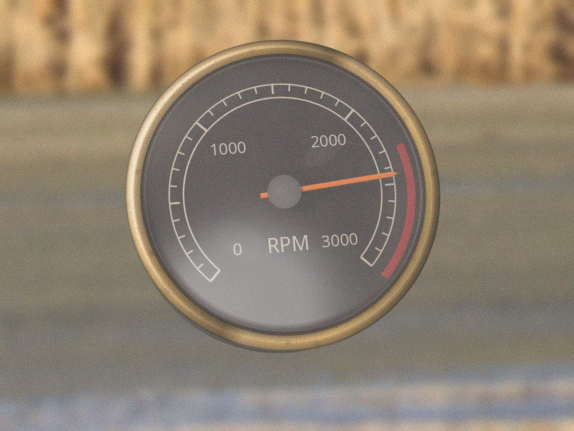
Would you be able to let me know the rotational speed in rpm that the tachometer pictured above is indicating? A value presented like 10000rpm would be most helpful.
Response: 2450rpm
